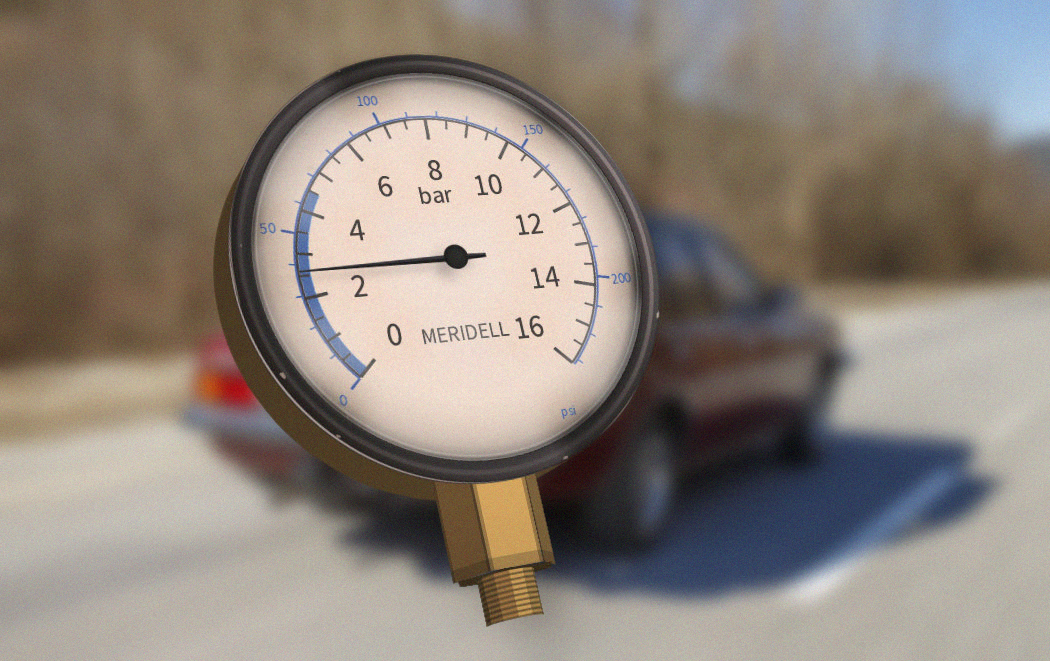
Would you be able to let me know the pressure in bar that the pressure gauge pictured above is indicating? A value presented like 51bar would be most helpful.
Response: 2.5bar
